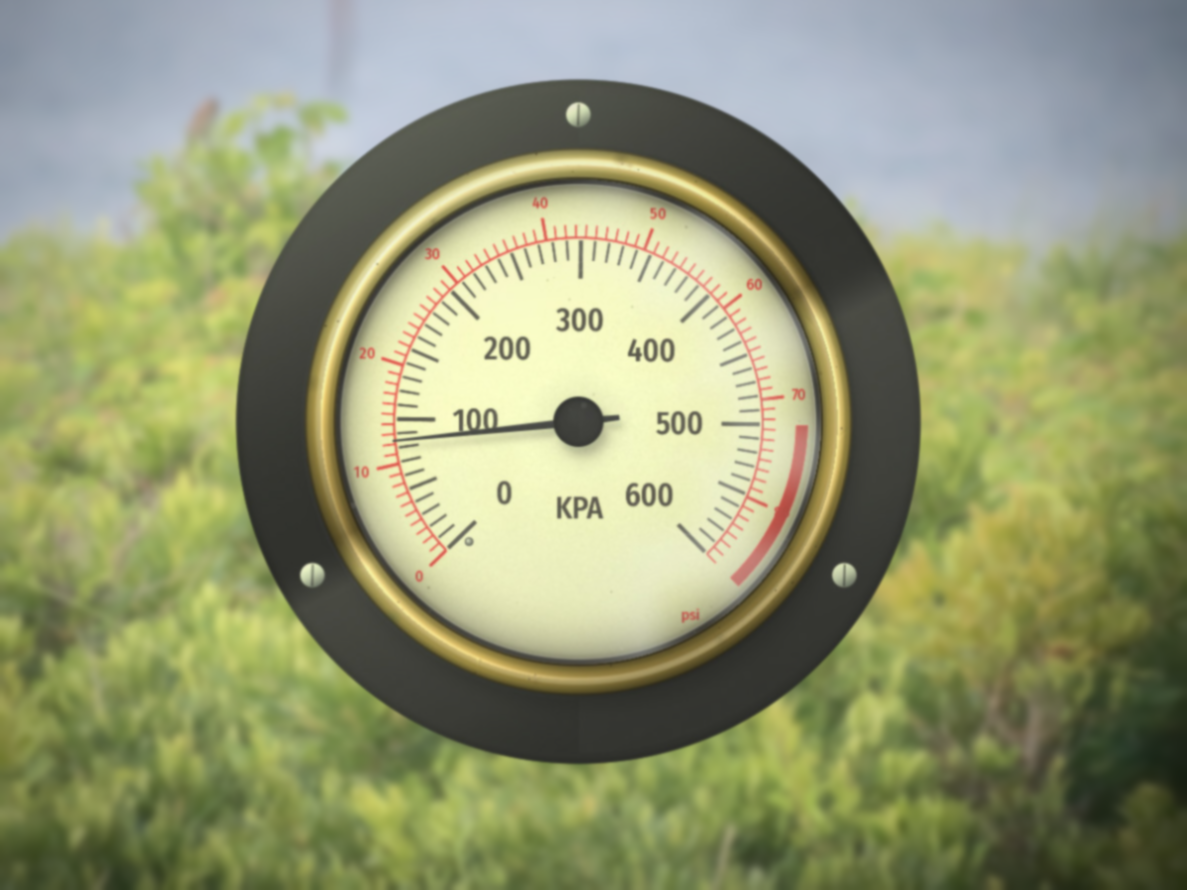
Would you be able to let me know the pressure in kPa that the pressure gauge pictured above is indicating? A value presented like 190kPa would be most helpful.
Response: 85kPa
